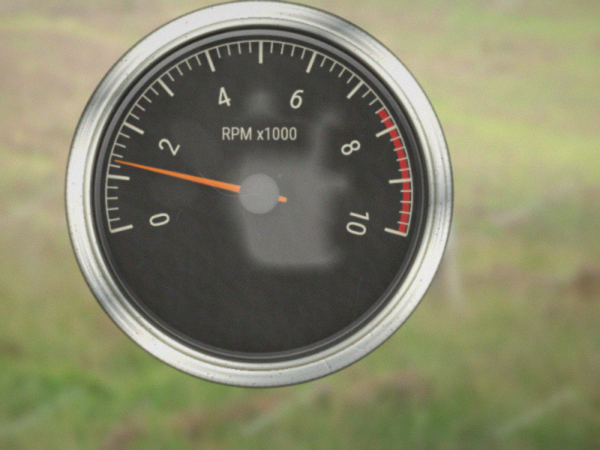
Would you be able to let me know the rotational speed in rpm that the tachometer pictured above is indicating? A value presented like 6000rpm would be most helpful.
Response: 1300rpm
